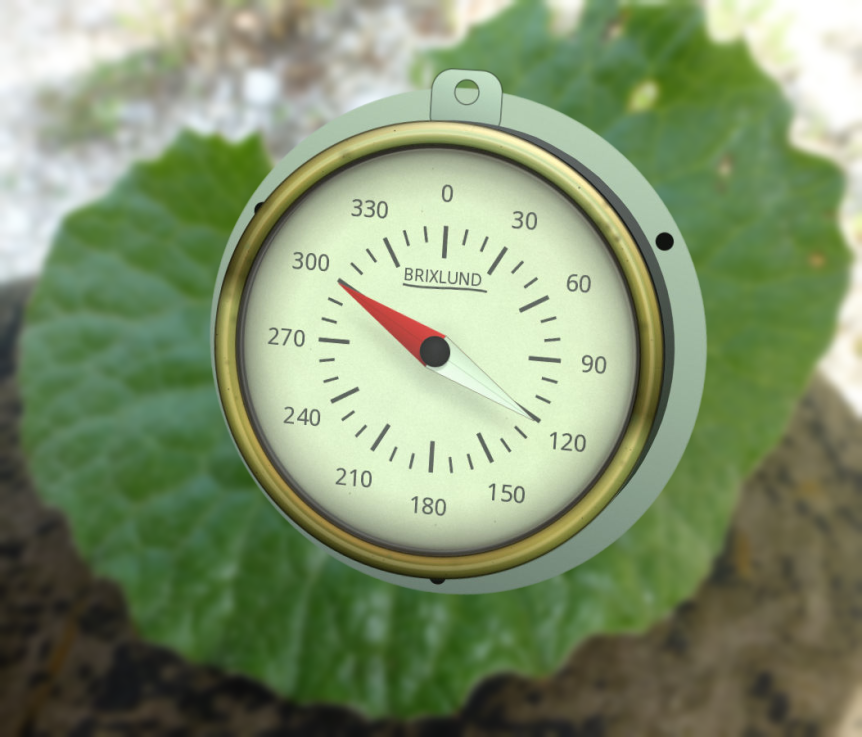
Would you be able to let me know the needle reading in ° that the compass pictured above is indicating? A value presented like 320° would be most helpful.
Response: 300°
